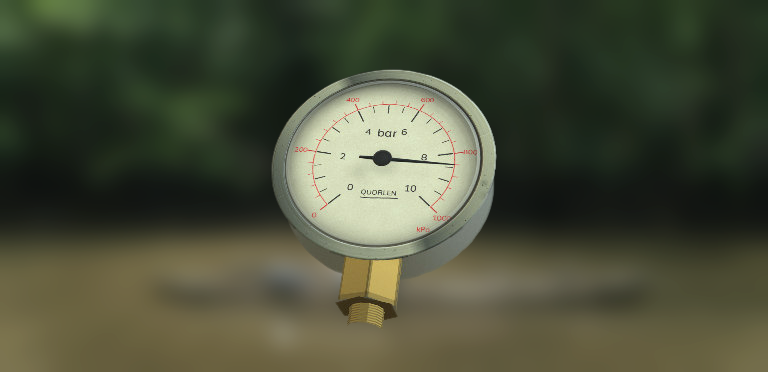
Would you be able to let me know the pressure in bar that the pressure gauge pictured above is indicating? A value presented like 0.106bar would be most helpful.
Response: 8.5bar
